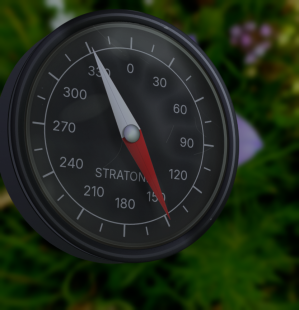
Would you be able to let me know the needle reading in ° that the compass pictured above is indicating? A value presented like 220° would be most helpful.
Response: 150°
